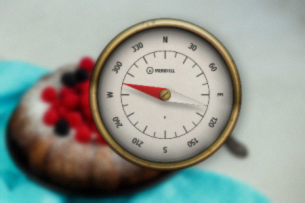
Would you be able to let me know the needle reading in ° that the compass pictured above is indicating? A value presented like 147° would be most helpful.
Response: 285°
